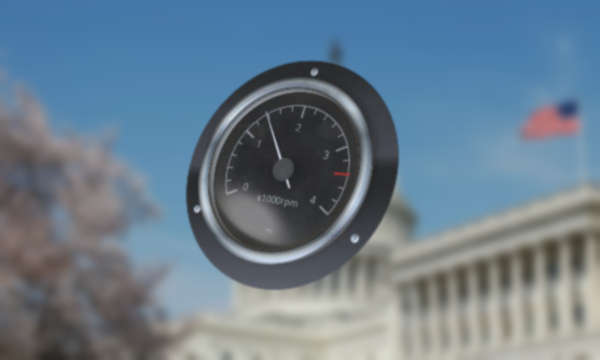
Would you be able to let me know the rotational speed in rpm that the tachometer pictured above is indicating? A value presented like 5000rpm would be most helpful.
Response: 1400rpm
